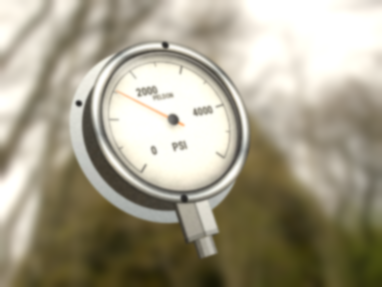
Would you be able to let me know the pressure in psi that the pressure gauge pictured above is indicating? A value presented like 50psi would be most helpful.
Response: 1500psi
